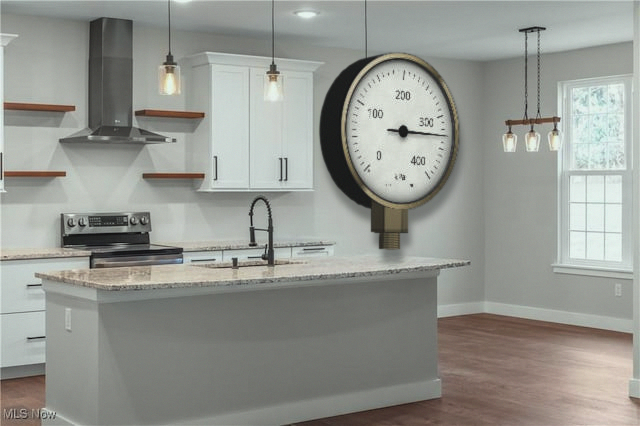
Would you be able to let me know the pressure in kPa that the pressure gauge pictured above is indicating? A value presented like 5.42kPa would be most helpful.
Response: 330kPa
